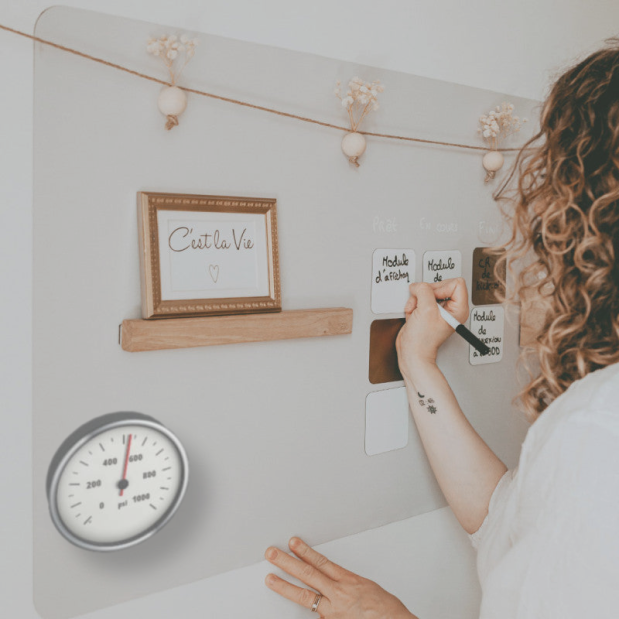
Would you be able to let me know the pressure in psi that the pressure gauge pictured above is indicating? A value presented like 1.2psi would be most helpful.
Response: 525psi
